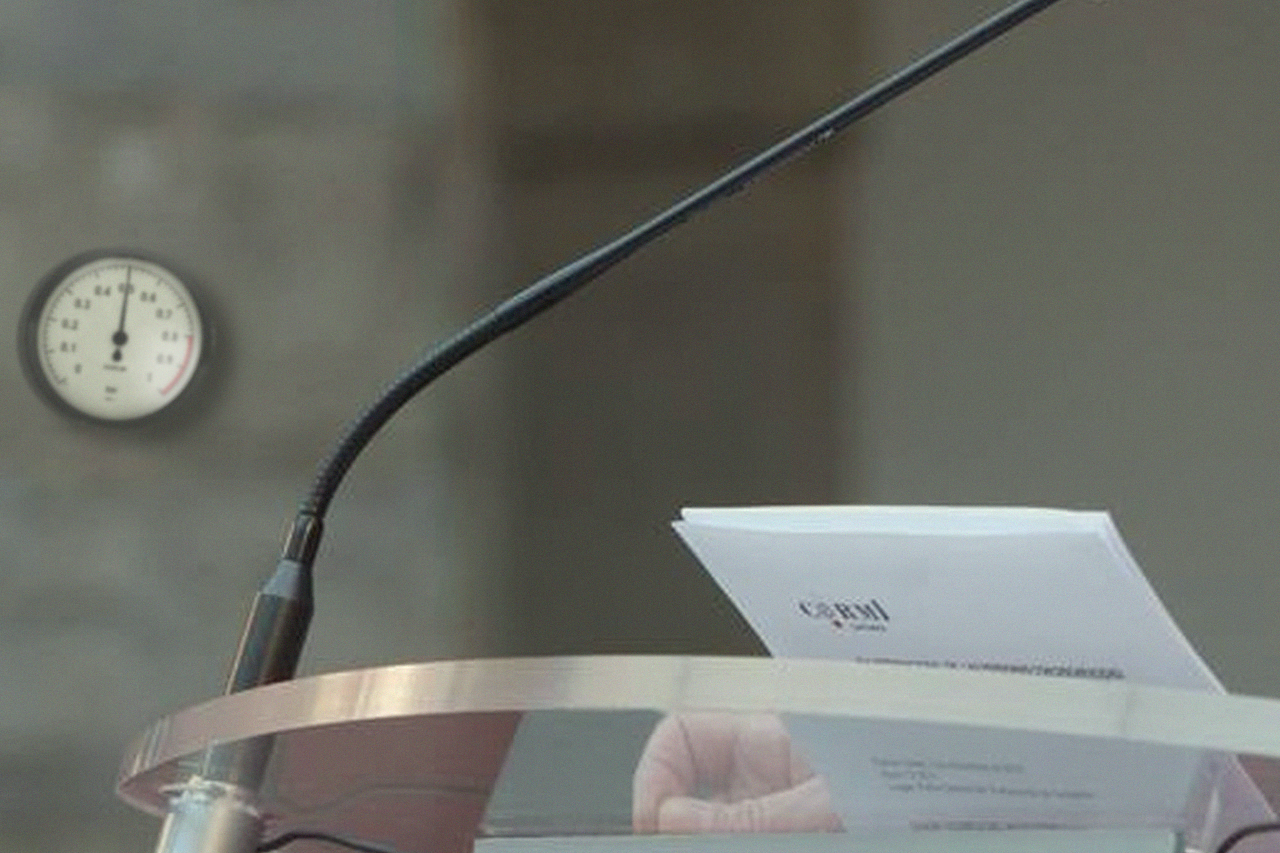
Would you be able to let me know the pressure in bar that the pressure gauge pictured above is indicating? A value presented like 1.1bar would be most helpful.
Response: 0.5bar
